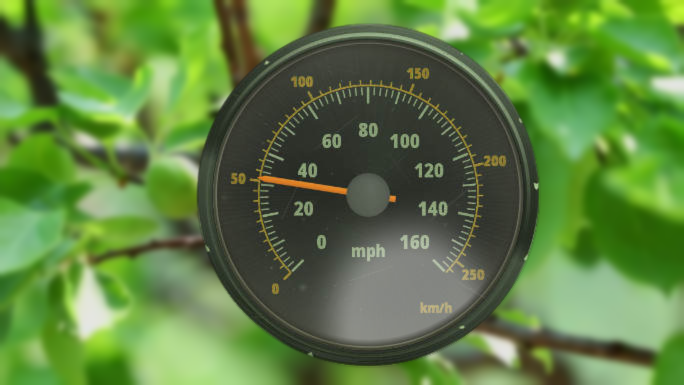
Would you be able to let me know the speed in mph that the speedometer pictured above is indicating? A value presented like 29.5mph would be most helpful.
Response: 32mph
